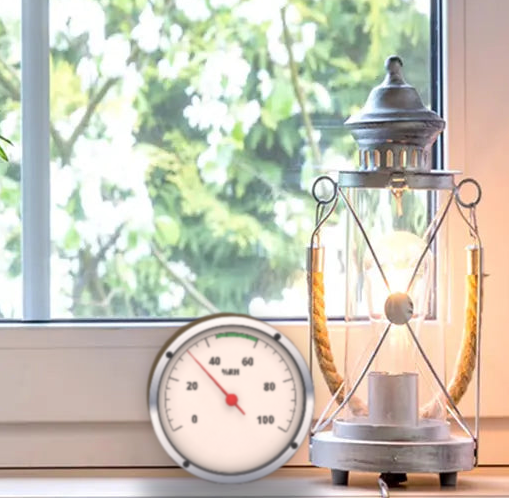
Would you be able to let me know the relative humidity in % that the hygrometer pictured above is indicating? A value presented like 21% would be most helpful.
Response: 32%
